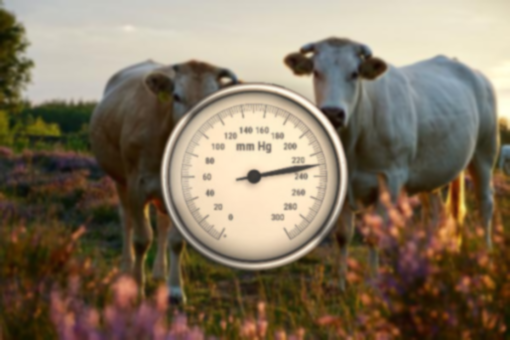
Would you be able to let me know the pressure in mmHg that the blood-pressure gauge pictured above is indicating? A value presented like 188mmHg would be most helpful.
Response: 230mmHg
